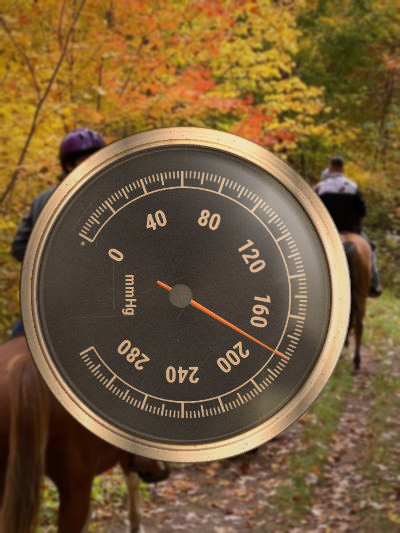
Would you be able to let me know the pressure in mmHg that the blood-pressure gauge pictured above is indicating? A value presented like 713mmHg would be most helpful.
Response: 180mmHg
